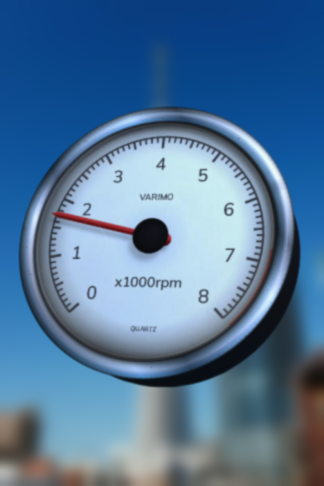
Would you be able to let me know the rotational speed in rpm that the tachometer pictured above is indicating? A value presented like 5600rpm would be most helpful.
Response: 1700rpm
